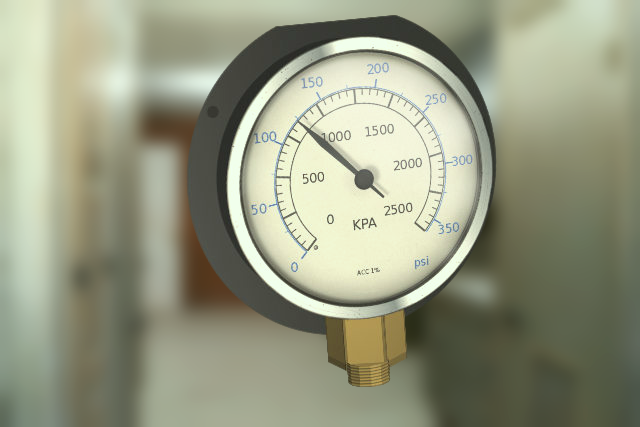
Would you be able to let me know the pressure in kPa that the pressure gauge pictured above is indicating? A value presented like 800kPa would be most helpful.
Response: 850kPa
